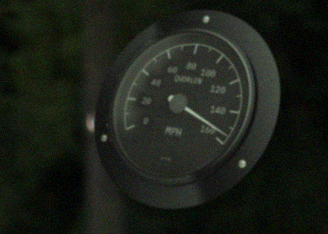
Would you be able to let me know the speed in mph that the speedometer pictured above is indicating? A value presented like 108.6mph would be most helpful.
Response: 155mph
